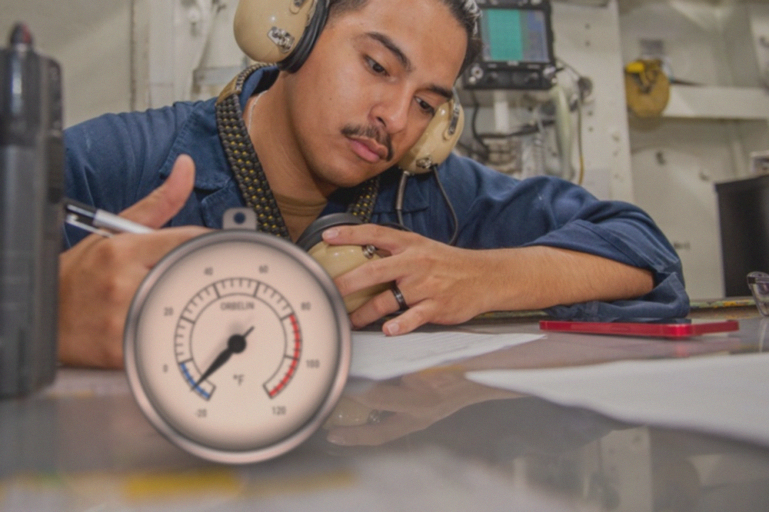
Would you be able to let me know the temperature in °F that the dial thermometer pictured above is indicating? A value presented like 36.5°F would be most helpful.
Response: -12°F
